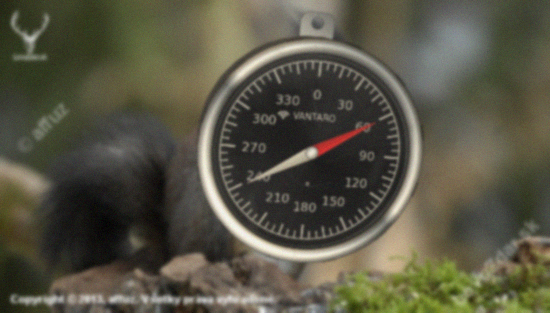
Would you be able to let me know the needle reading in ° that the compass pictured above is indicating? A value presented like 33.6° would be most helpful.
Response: 60°
